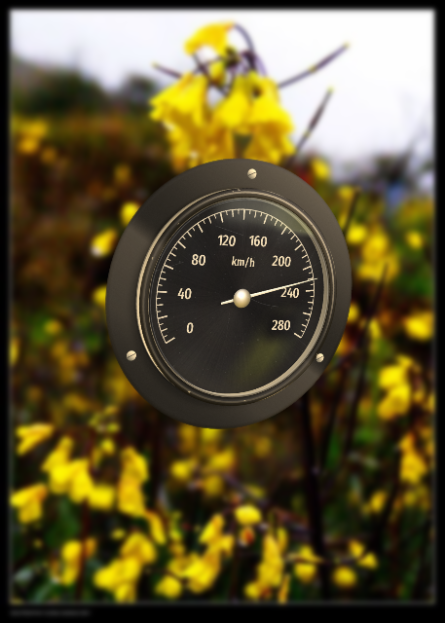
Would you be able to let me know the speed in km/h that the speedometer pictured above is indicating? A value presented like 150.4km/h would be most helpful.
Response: 230km/h
